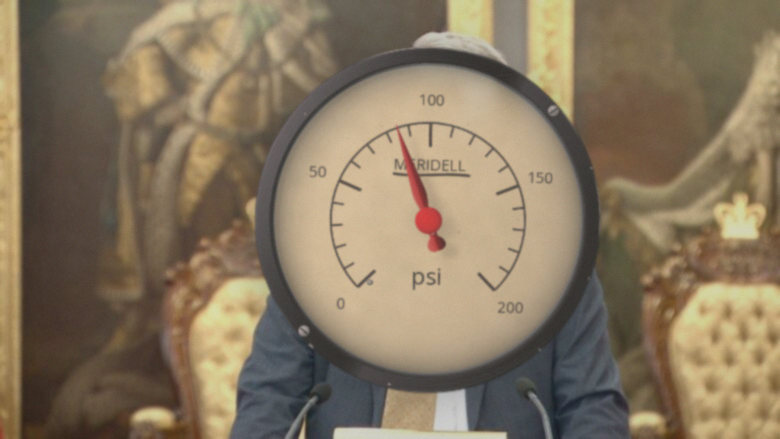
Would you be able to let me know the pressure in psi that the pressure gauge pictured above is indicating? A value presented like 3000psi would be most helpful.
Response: 85psi
